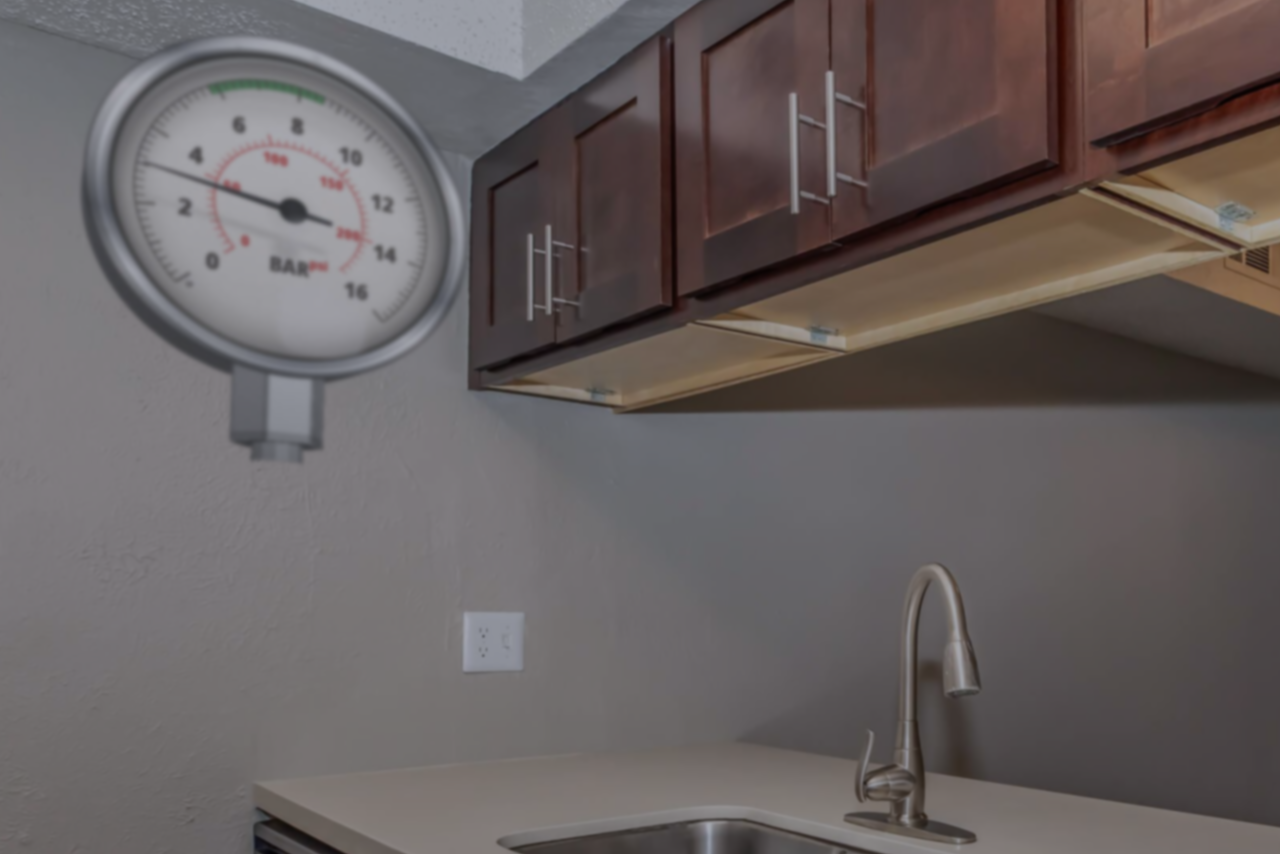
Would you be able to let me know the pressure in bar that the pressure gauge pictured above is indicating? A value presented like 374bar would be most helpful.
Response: 3bar
